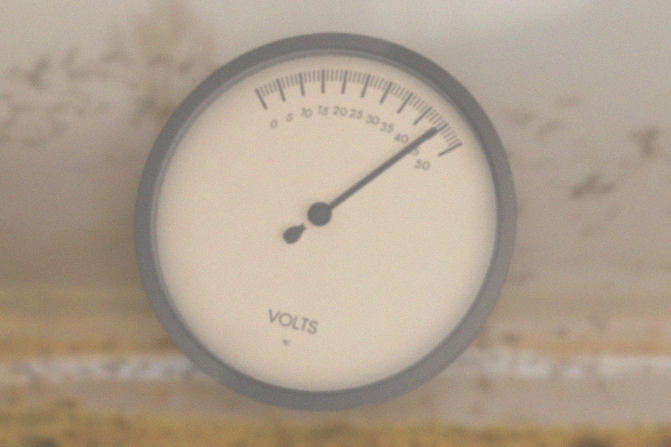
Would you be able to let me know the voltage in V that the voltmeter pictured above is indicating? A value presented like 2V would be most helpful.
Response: 45V
